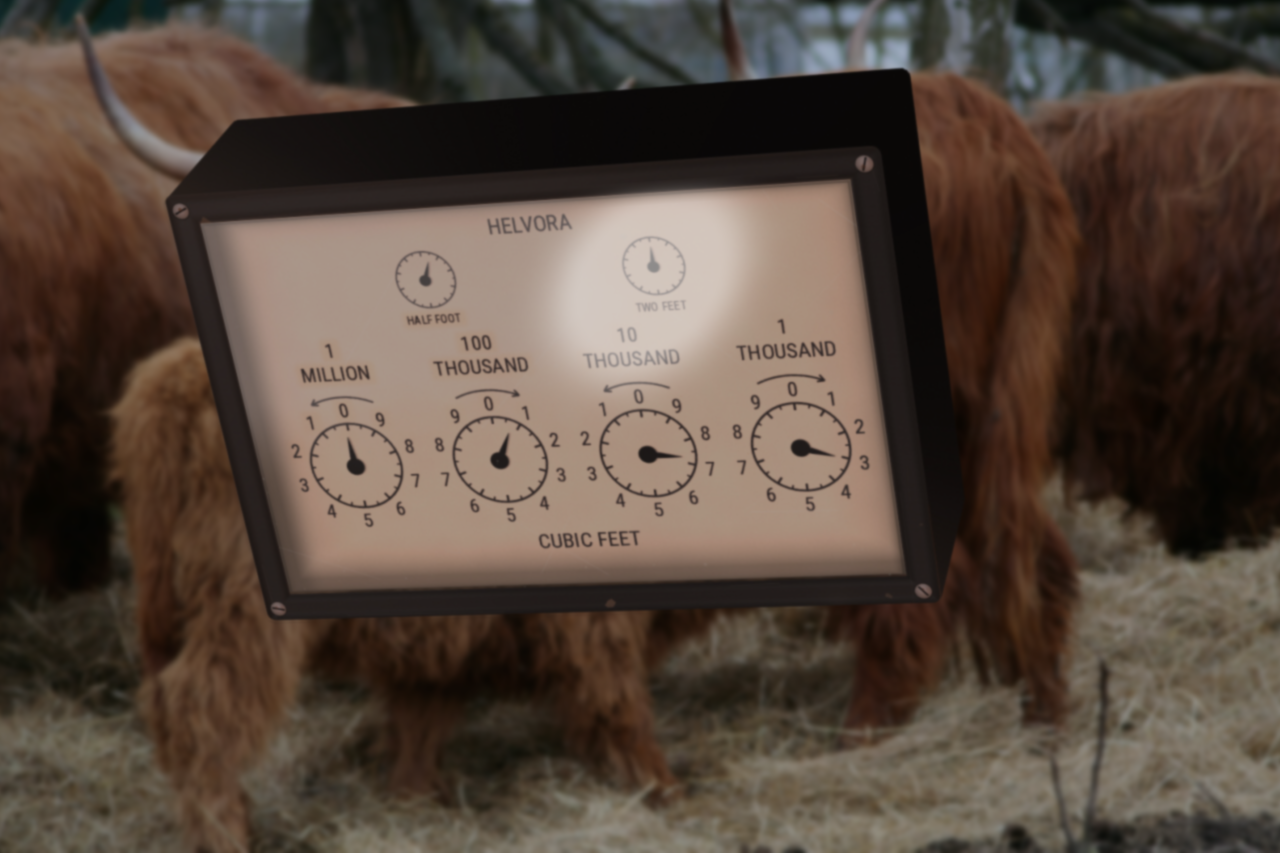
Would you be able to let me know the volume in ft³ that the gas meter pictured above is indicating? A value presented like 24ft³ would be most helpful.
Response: 7300ft³
